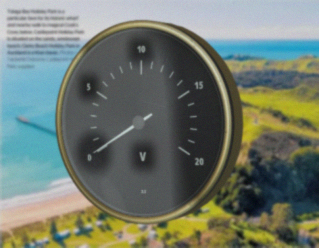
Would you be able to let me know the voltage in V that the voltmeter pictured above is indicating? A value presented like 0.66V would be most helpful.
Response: 0V
